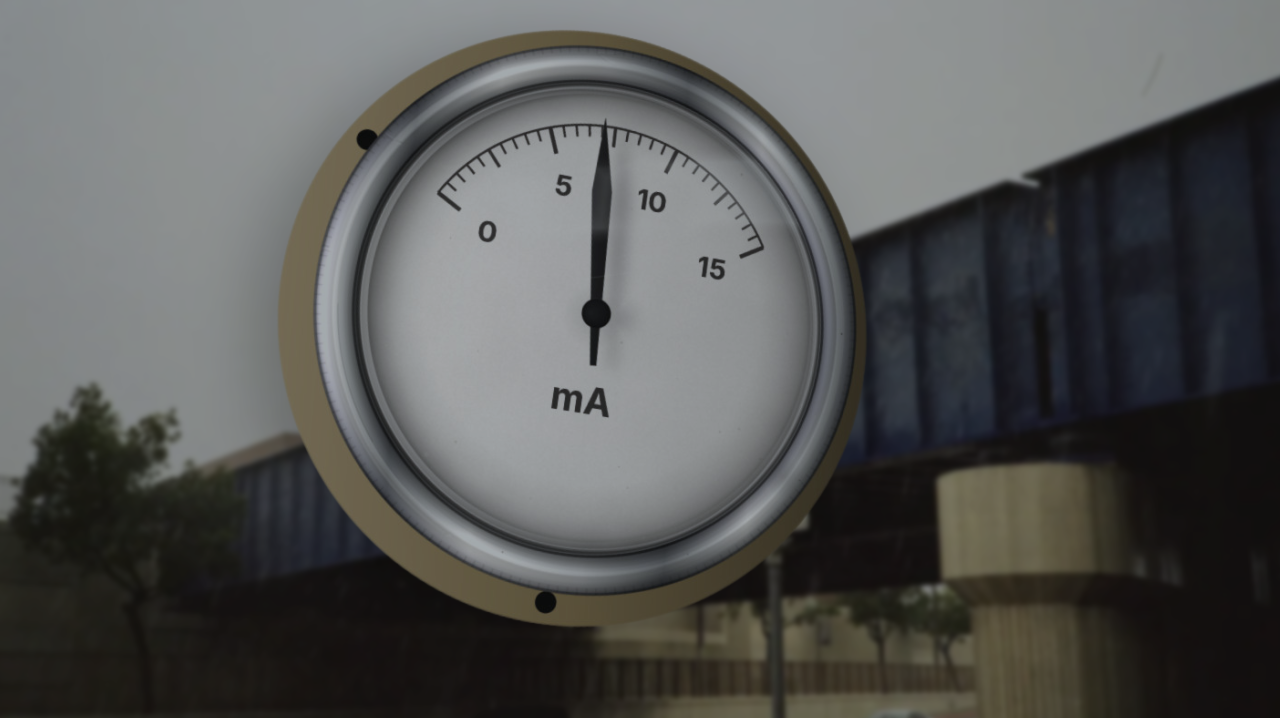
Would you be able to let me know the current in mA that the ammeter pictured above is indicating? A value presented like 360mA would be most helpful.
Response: 7mA
